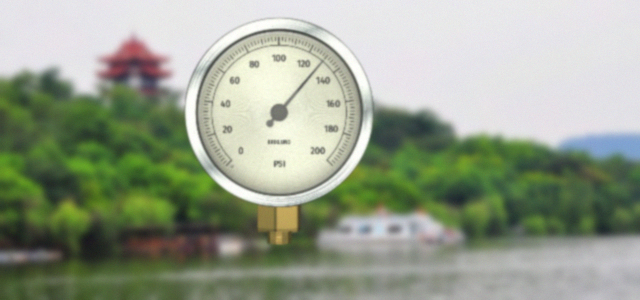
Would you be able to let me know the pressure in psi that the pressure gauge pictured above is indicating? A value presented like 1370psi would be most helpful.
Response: 130psi
